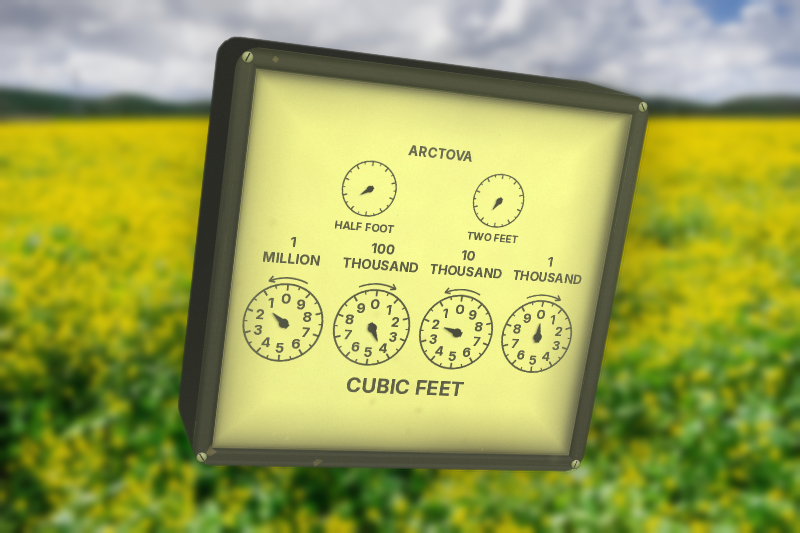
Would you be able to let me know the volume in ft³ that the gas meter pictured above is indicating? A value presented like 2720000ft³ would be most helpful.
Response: 142000ft³
